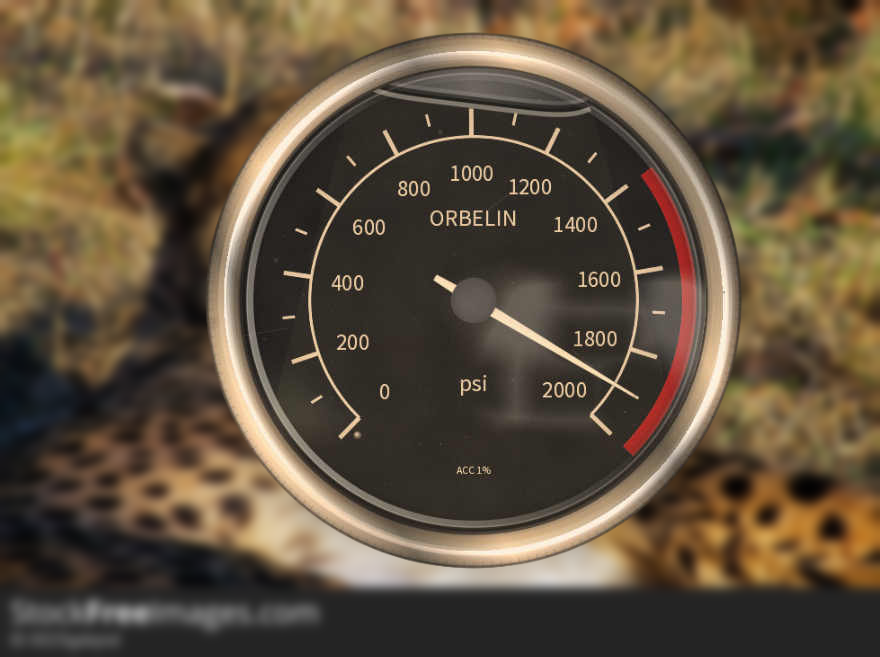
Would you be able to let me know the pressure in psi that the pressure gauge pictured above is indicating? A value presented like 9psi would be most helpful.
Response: 1900psi
